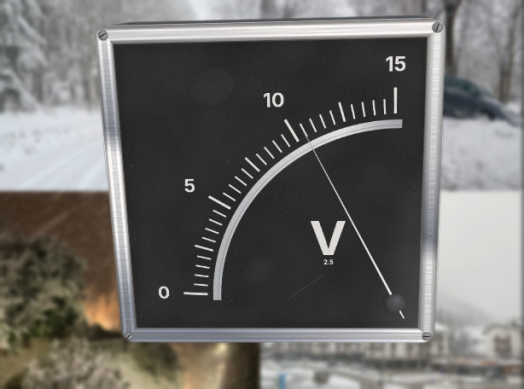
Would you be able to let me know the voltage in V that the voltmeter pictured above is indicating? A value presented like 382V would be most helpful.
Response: 10.5V
